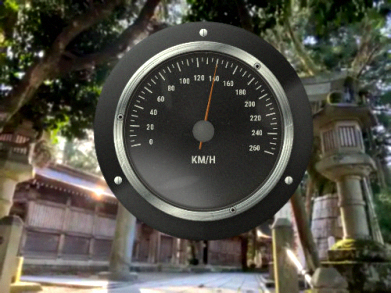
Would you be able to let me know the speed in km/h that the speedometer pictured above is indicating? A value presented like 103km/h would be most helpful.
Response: 140km/h
